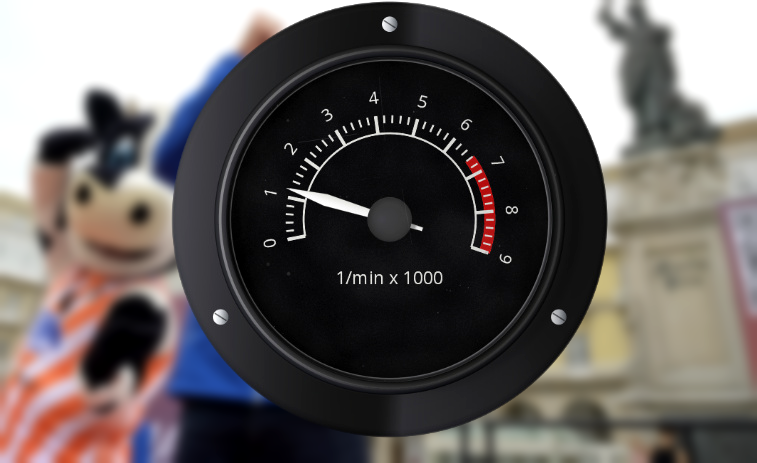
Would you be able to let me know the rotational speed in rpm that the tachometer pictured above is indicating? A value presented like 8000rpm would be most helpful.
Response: 1200rpm
